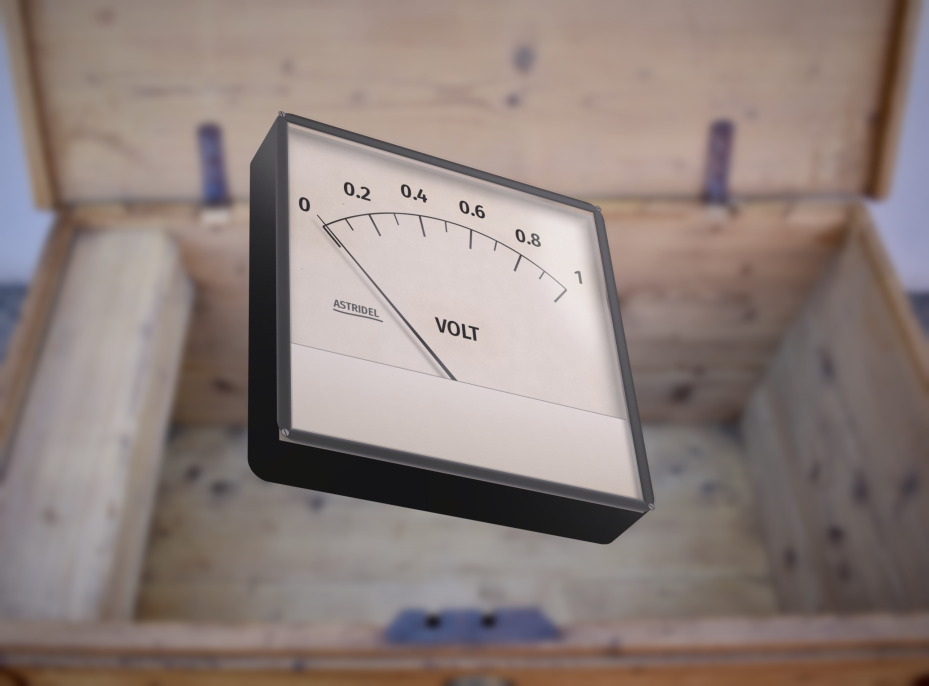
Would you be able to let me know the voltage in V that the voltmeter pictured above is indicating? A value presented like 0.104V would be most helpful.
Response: 0V
